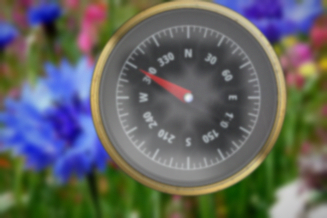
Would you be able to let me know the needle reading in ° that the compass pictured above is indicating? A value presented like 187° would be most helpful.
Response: 300°
